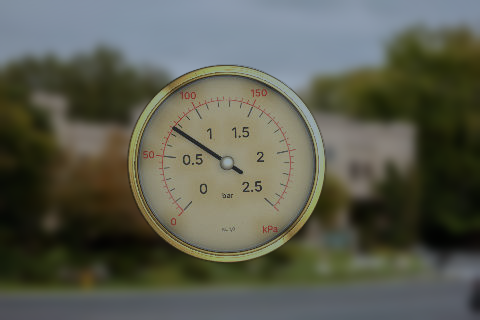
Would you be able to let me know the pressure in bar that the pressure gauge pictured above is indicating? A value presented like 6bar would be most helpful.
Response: 0.75bar
